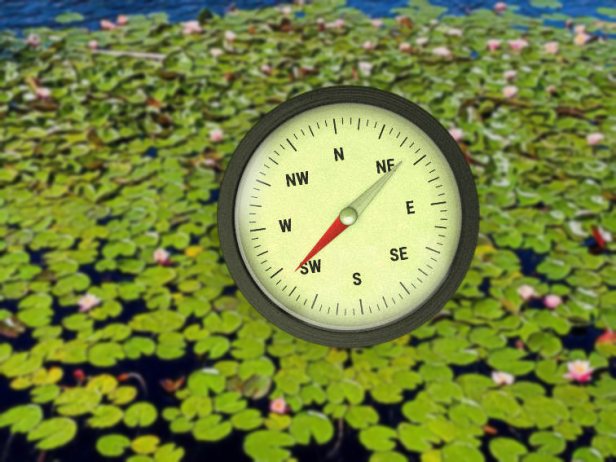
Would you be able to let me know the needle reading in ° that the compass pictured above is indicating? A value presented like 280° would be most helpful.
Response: 232.5°
